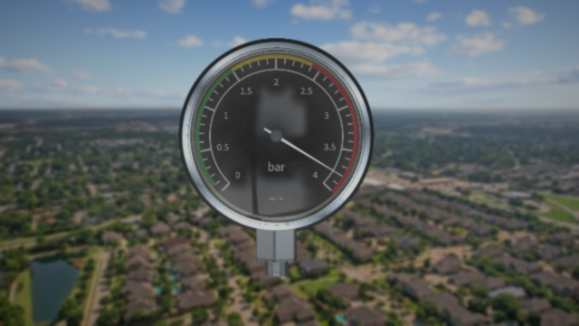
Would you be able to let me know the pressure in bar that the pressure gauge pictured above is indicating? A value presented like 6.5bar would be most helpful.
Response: 3.8bar
